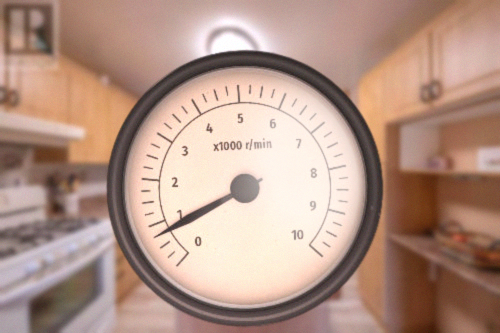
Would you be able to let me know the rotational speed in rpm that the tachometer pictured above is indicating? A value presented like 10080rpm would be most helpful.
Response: 750rpm
